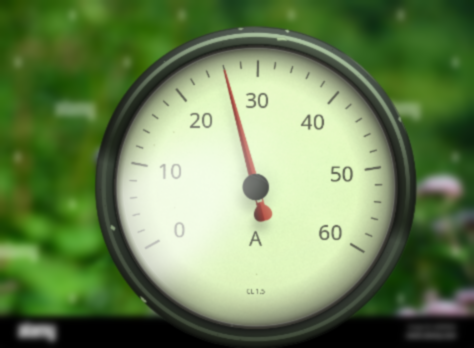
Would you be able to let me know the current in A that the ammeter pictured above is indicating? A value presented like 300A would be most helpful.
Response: 26A
